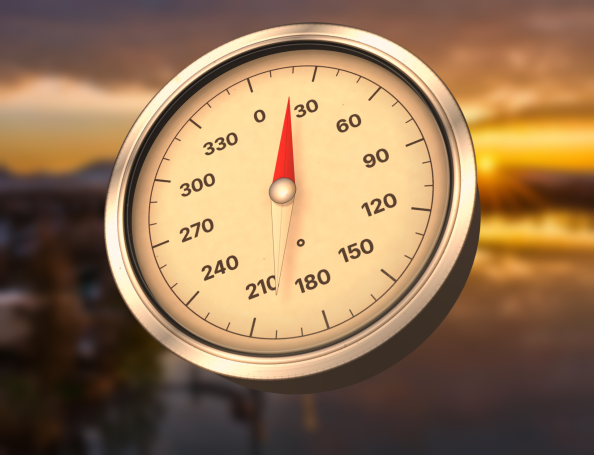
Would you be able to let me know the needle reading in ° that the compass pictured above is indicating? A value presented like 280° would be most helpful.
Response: 20°
